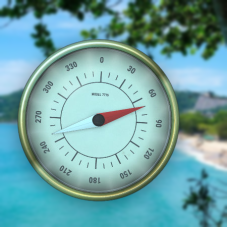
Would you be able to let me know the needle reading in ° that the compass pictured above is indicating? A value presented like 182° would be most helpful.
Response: 70°
